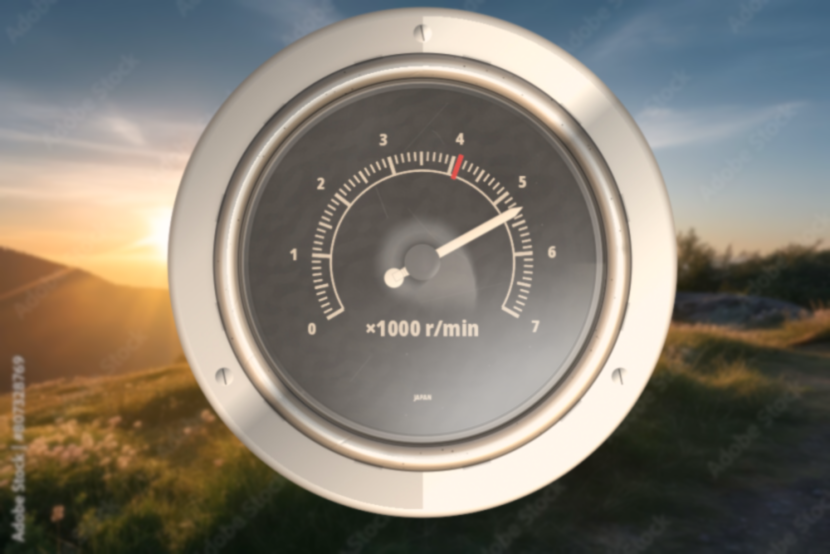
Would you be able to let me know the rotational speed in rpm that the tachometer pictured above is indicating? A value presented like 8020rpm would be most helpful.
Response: 5300rpm
